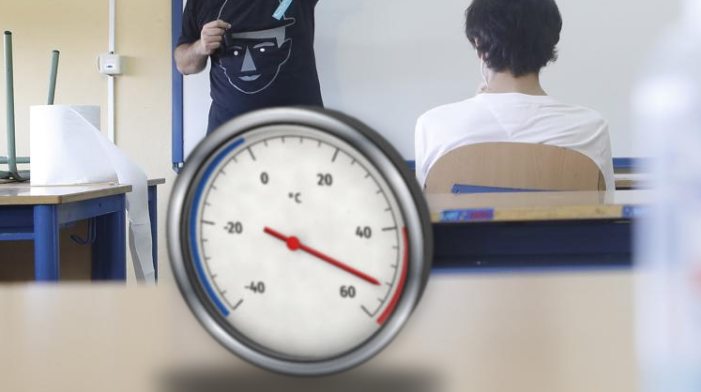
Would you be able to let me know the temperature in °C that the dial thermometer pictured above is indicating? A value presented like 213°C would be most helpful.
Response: 52°C
